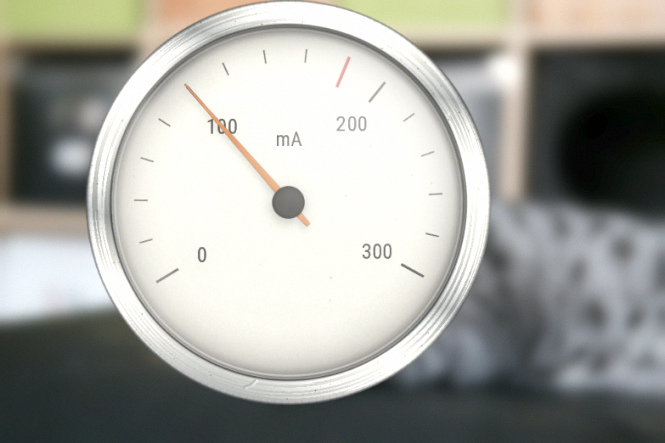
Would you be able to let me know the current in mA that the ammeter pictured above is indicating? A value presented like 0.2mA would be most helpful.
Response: 100mA
